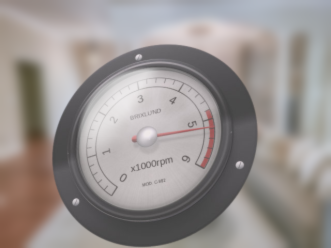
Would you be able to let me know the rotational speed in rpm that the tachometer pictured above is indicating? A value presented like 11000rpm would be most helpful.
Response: 5200rpm
